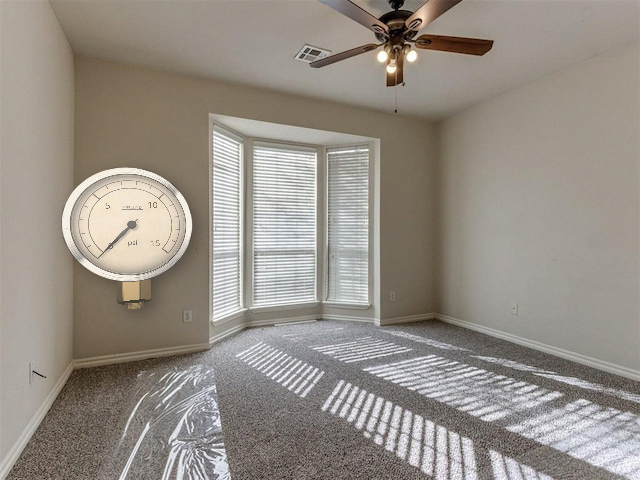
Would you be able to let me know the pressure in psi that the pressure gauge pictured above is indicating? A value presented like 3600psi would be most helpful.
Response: 0psi
